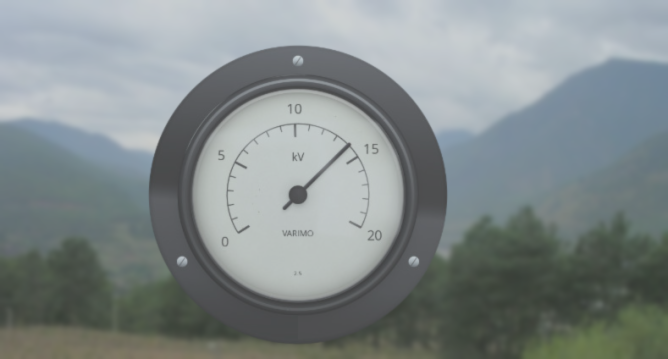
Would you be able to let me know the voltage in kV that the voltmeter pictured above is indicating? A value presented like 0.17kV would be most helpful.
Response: 14kV
